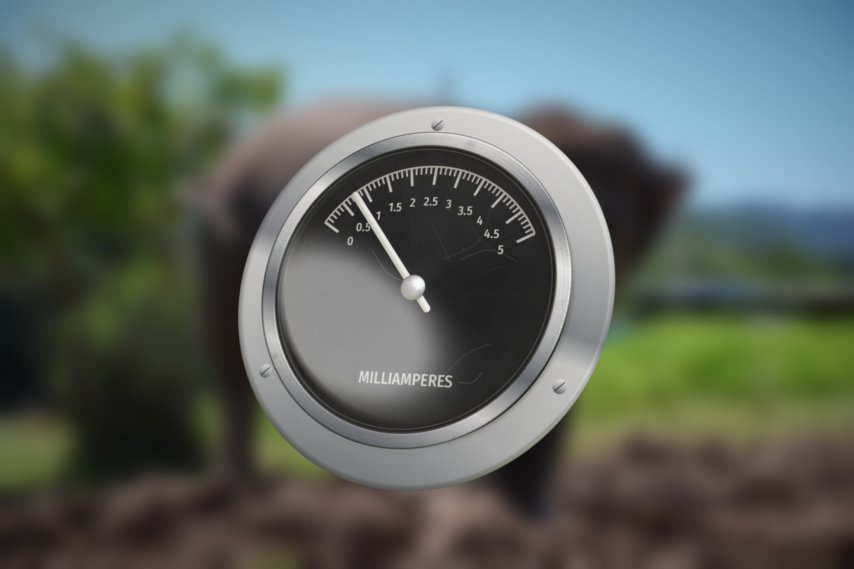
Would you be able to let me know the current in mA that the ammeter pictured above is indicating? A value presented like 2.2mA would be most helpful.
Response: 0.8mA
